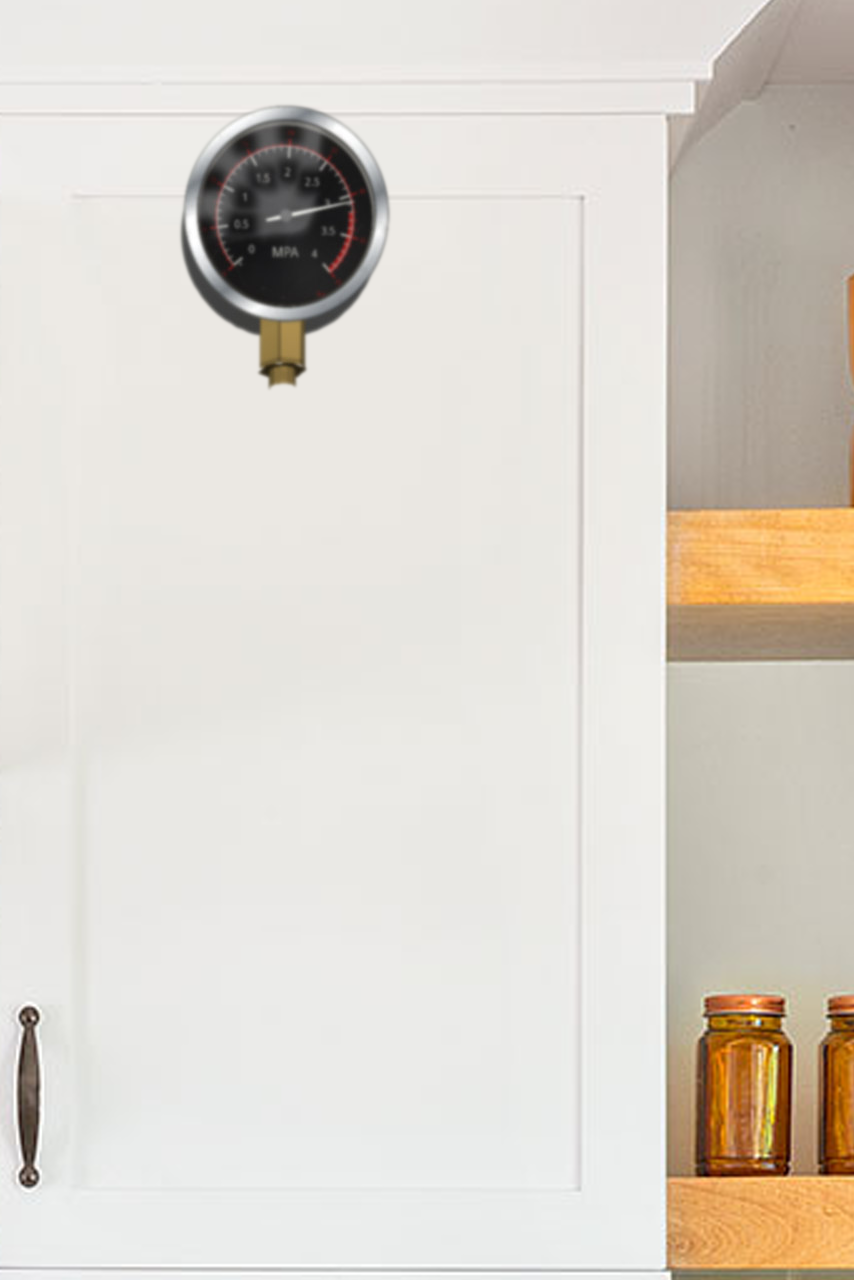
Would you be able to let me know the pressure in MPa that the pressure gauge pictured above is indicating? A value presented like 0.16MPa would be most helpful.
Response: 3.1MPa
